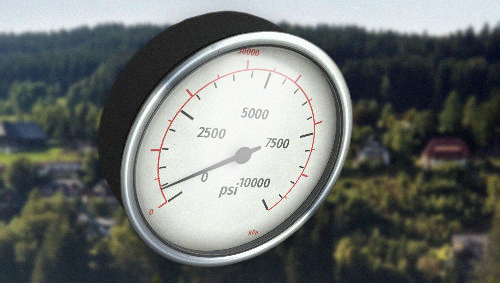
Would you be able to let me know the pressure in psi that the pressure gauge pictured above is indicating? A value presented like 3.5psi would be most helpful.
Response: 500psi
